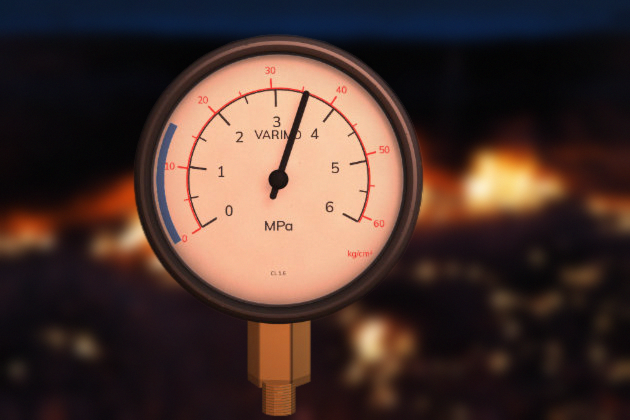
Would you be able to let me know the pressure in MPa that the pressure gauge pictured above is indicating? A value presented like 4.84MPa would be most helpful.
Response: 3.5MPa
